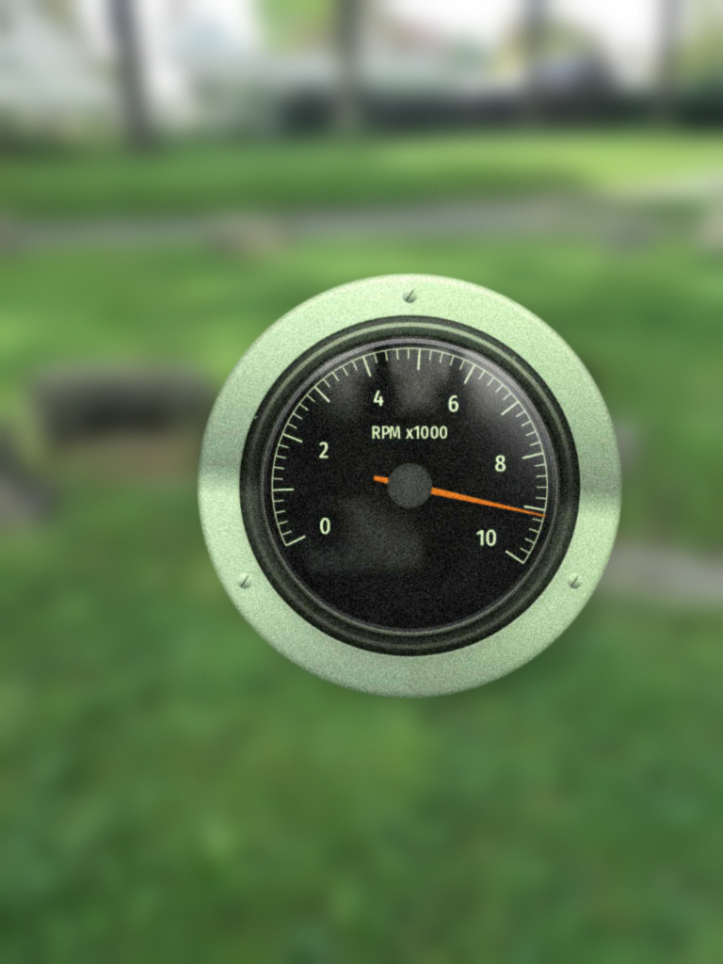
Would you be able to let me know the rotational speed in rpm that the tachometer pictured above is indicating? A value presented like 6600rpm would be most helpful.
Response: 9100rpm
